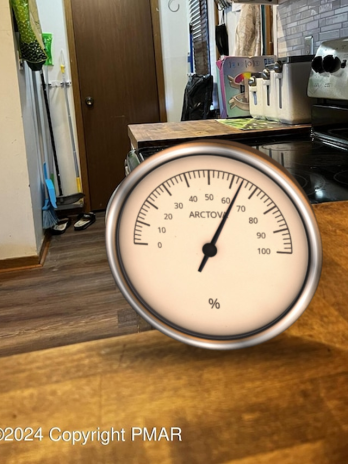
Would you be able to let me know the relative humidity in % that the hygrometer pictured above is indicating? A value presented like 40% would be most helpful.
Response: 64%
